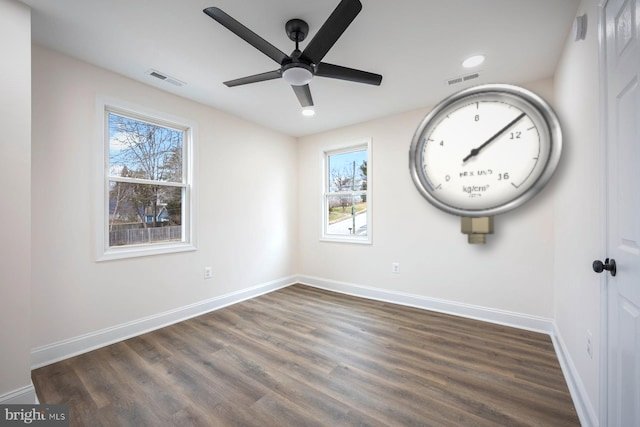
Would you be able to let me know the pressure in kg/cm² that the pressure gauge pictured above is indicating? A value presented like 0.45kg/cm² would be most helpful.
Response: 11kg/cm²
